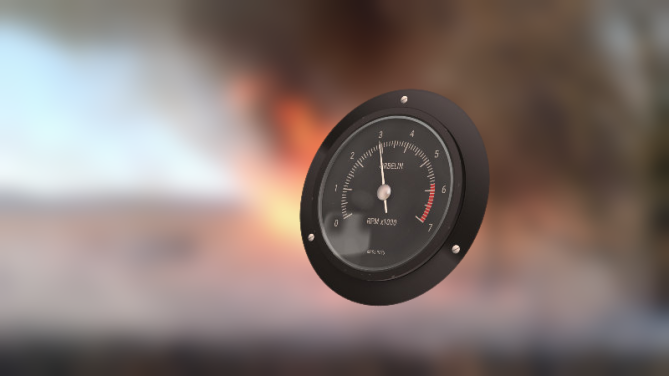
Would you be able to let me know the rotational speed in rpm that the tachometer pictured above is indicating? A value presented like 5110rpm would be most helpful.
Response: 3000rpm
